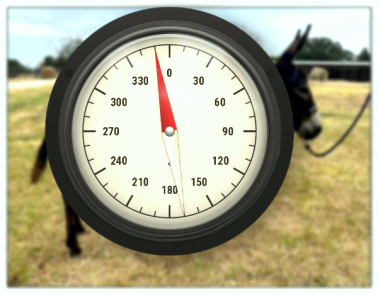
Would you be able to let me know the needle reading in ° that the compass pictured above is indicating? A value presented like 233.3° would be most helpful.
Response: 350°
